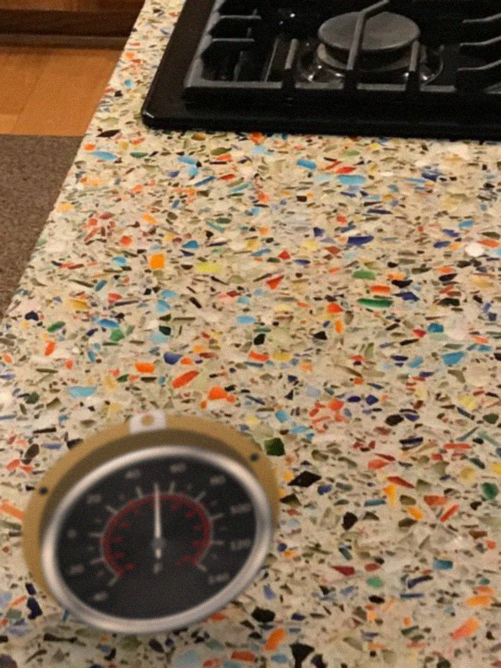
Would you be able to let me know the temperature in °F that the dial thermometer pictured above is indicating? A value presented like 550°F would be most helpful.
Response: 50°F
